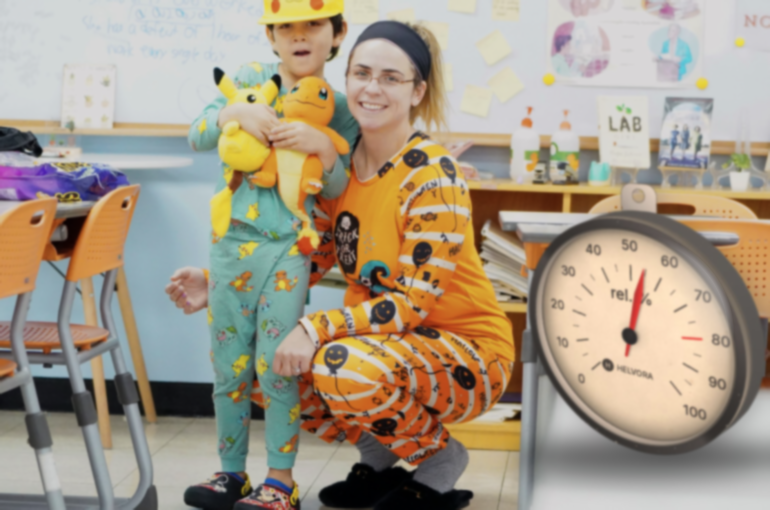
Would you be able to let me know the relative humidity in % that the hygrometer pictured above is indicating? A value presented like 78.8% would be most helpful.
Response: 55%
